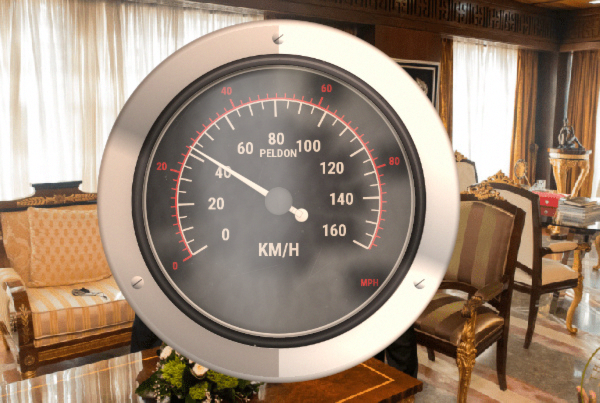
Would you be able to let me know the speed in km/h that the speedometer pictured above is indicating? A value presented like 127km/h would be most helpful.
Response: 42.5km/h
